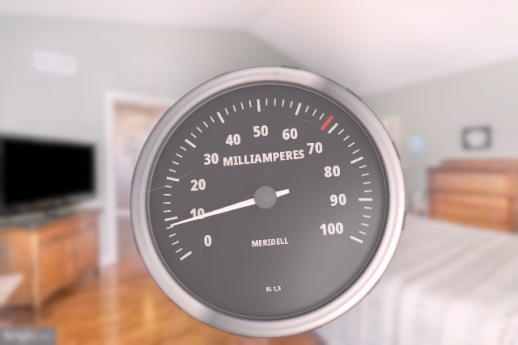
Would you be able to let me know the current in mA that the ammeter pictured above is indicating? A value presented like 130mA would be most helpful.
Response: 8mA
